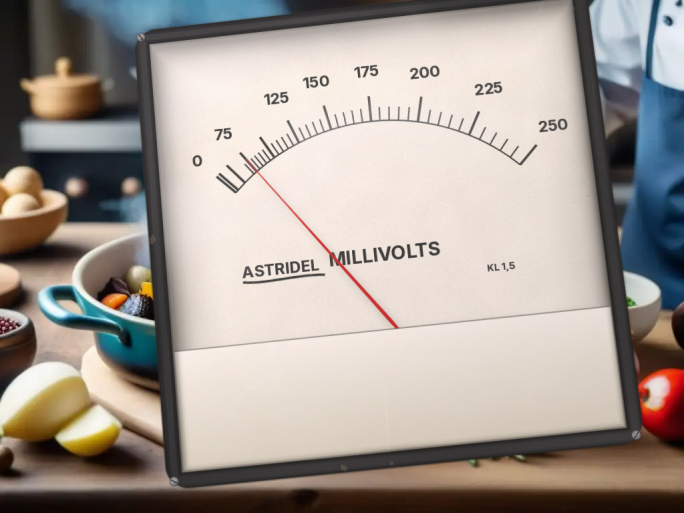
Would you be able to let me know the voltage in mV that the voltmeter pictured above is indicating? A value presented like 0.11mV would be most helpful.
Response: 75mV
